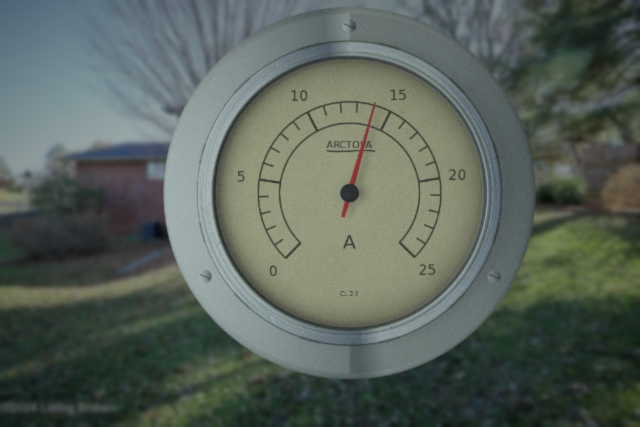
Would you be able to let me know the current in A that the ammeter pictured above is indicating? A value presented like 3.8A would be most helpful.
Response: 14A
